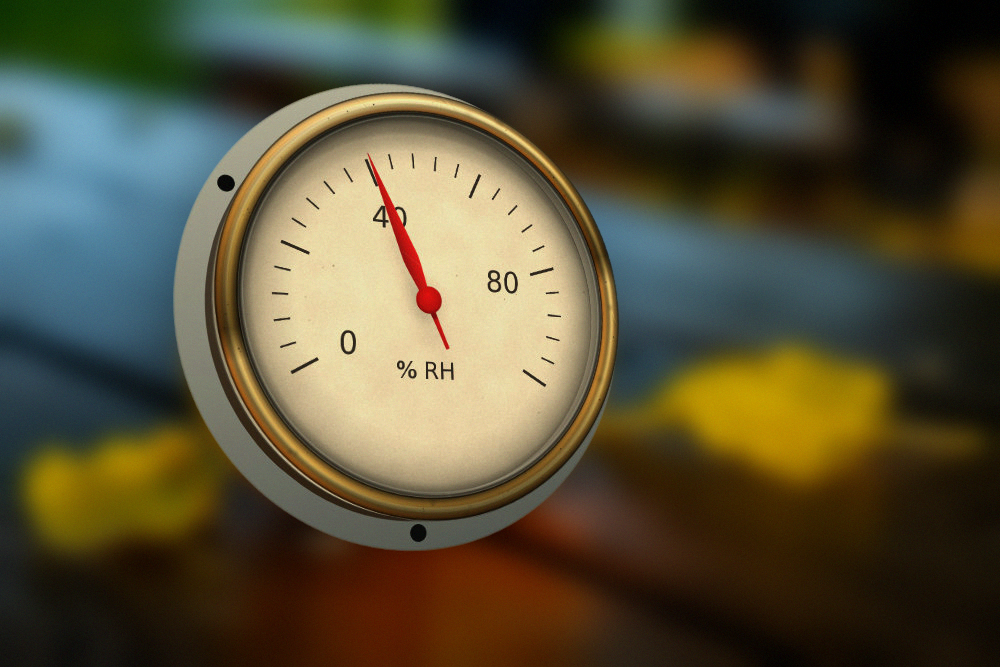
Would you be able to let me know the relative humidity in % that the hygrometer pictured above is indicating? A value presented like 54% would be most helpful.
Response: 40%
